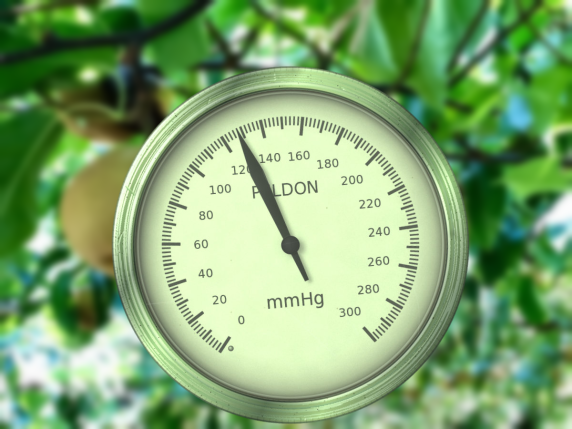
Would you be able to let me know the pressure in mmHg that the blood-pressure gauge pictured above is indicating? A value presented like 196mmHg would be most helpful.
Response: 128mmHg
